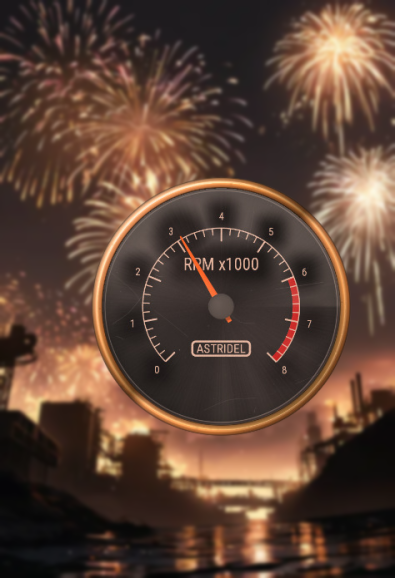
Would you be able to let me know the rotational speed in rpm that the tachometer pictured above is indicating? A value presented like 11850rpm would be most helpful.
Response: 3100rpm
